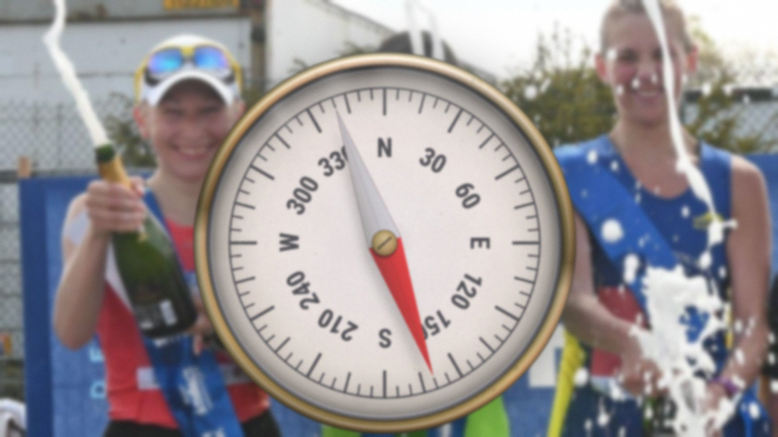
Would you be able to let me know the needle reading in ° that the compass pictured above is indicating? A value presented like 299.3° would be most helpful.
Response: 160°
